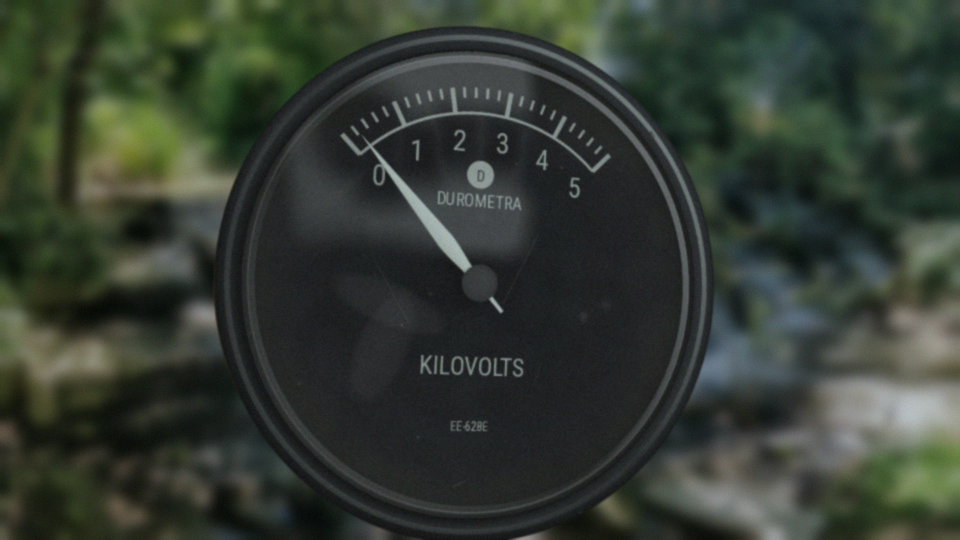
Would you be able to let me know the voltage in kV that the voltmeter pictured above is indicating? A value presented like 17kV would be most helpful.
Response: 0.2kV
